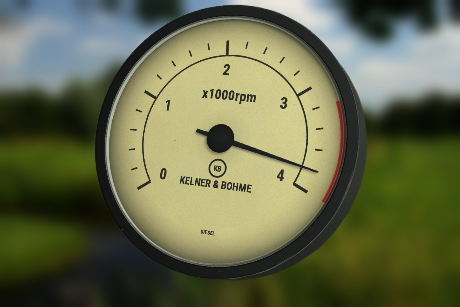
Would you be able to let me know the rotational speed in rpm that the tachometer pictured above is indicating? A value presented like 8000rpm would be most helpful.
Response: 3800rpm
